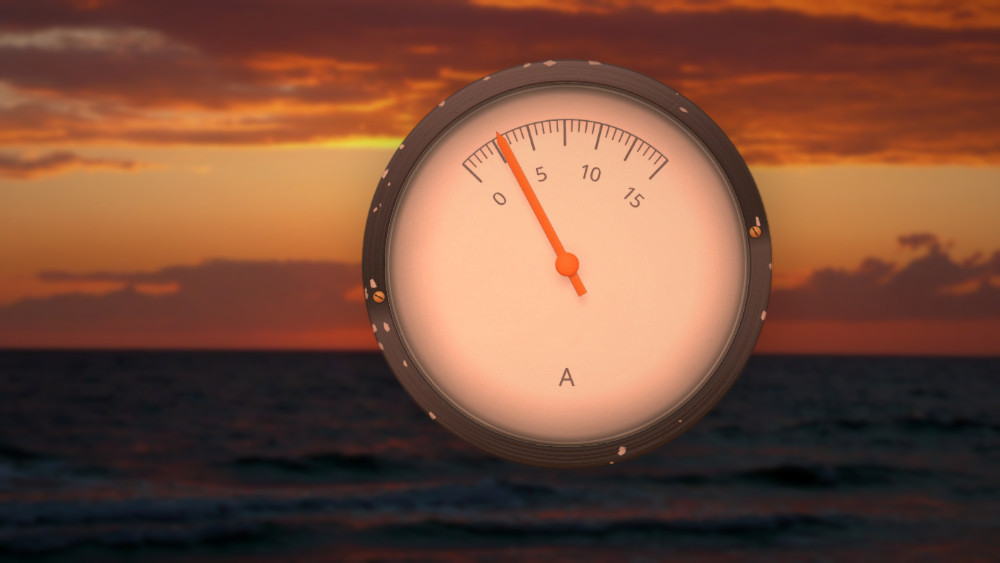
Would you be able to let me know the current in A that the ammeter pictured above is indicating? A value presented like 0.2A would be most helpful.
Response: 3A
